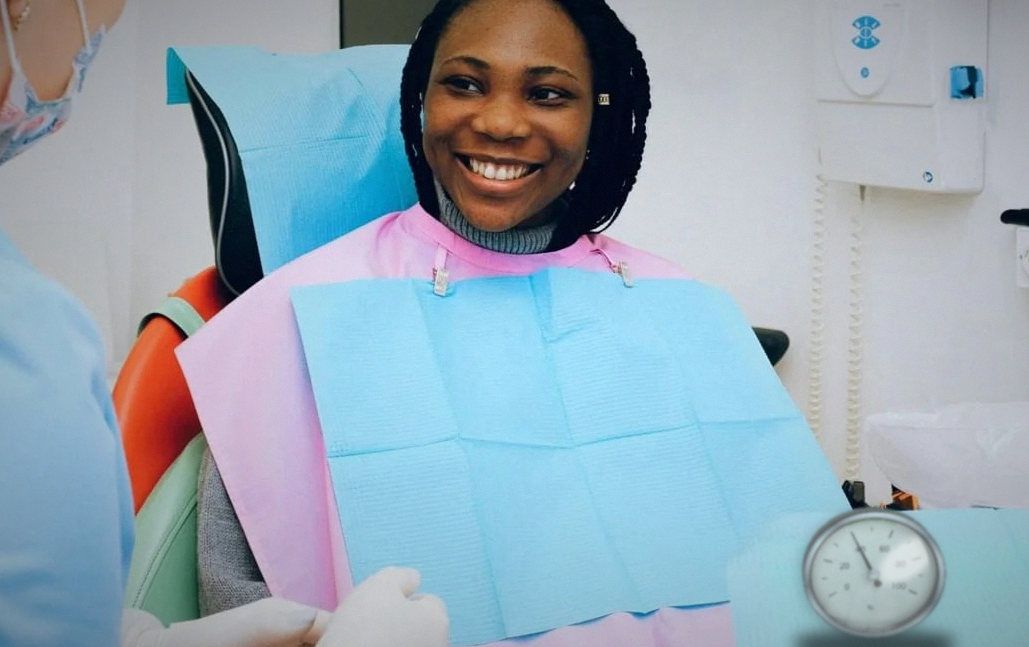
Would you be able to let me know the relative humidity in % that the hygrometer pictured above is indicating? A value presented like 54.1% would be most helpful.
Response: 40%
